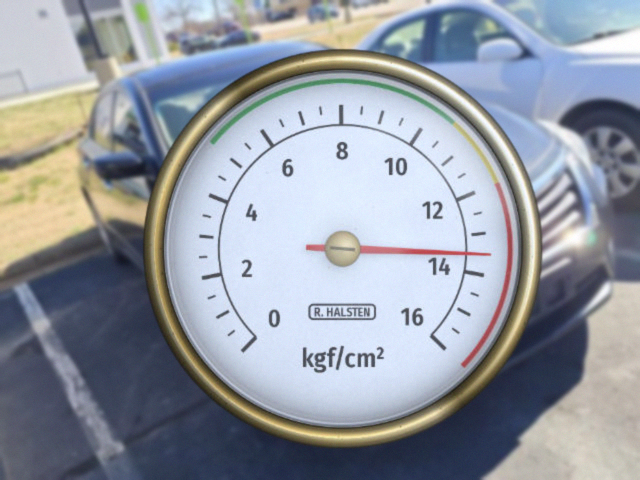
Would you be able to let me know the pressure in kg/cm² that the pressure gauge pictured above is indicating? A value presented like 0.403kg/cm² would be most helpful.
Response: 13.5kg/cm²
